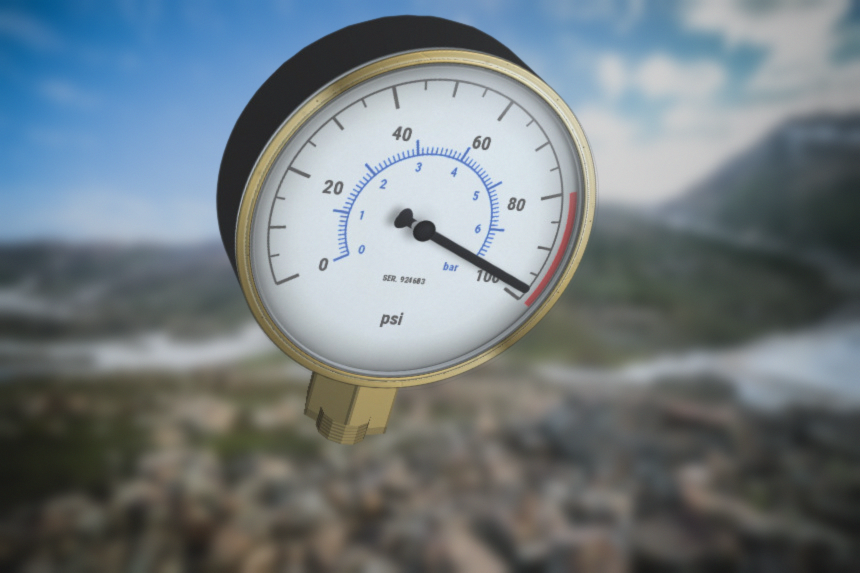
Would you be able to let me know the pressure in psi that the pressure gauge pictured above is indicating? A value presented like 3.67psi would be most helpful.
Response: 97.5psi
